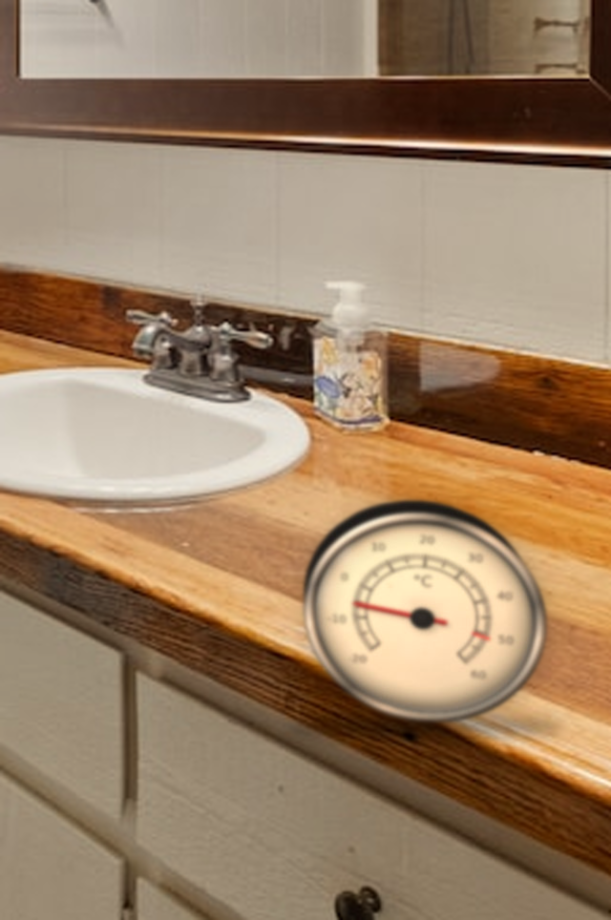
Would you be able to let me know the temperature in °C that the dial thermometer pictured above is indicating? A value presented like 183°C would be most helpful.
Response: -5°C
